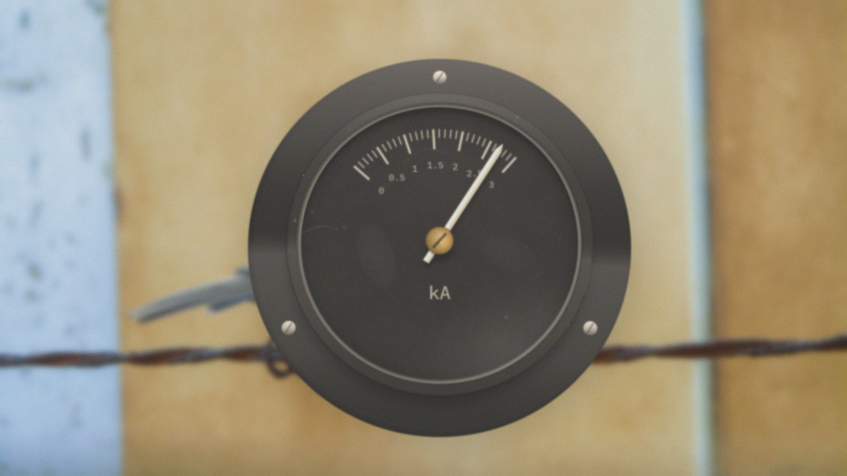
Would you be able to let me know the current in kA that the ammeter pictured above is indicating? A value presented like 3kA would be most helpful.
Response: 2.7kA
